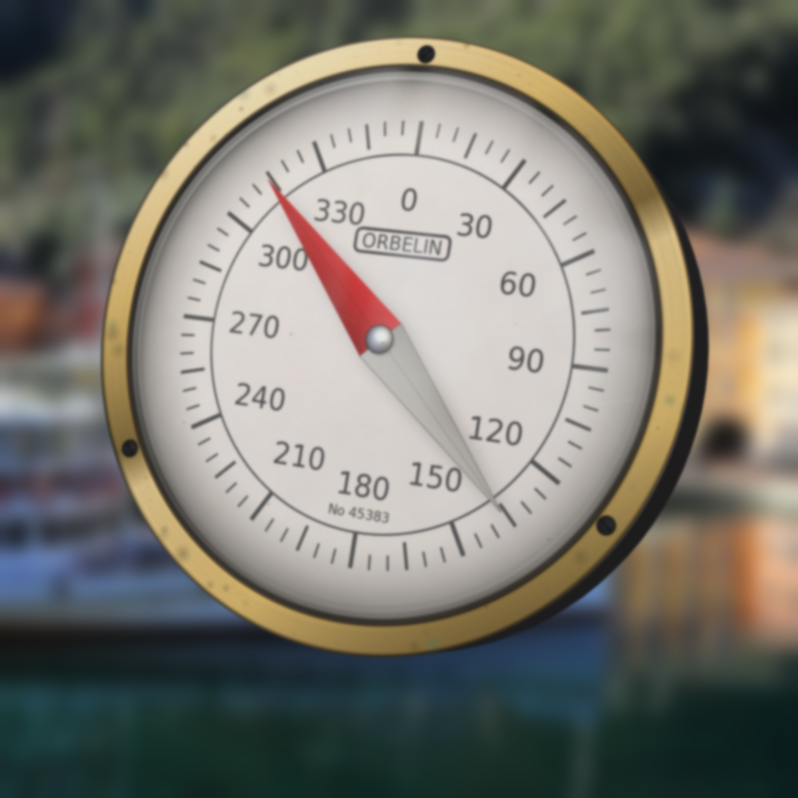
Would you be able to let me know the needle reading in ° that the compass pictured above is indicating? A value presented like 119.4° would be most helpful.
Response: 315°
